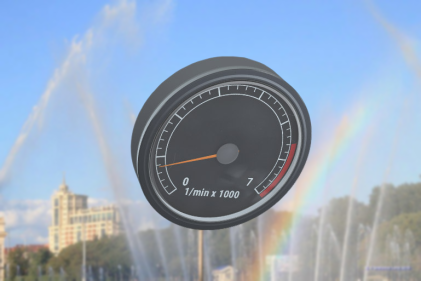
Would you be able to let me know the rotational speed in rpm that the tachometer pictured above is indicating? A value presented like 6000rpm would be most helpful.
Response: 800rpm
